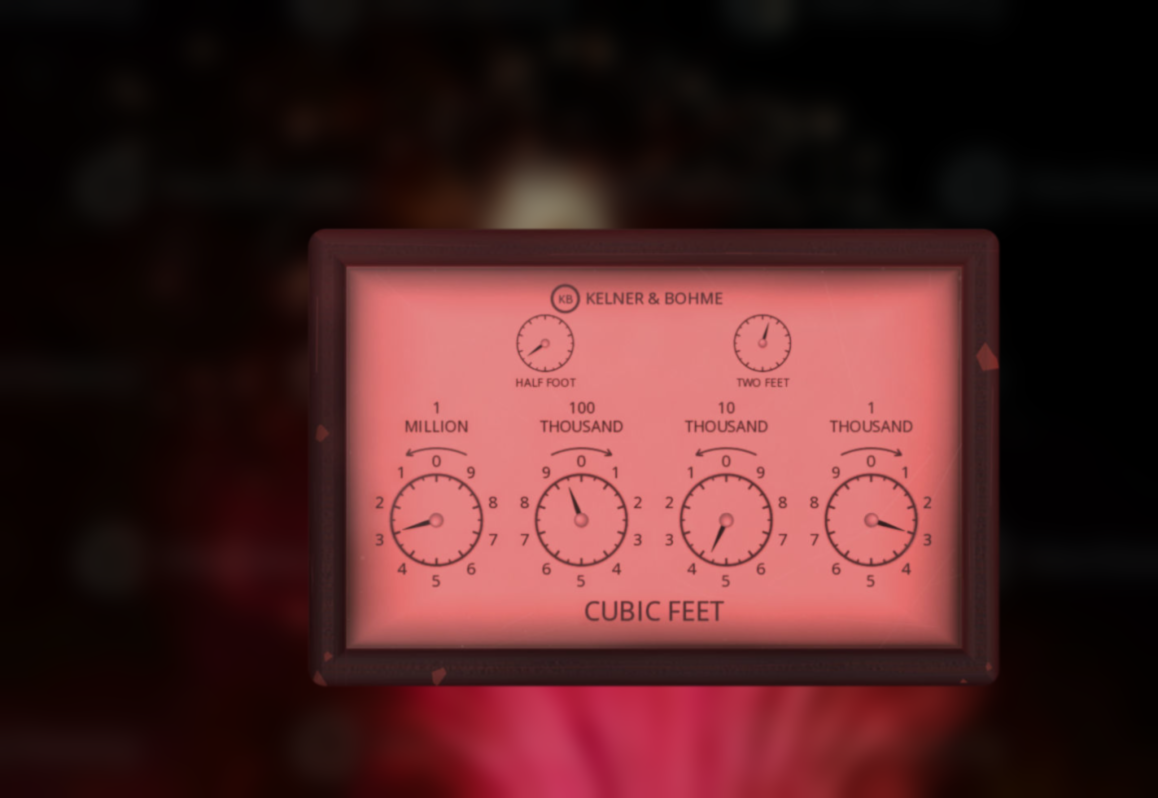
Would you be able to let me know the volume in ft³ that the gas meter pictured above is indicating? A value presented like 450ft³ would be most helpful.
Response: 294300ft³
